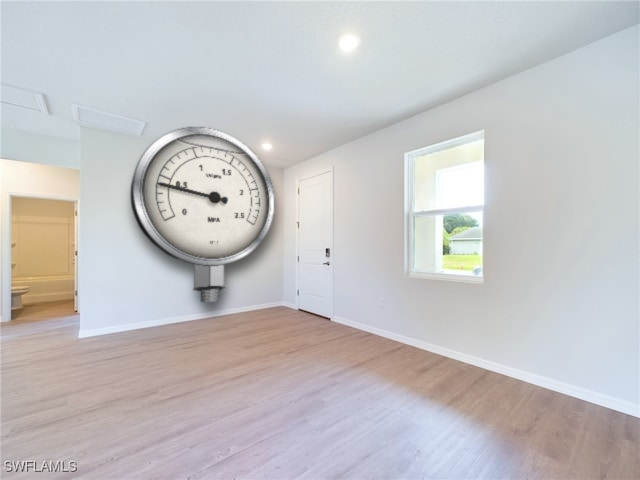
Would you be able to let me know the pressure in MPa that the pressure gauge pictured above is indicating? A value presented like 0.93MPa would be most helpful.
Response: 0.4MPa
